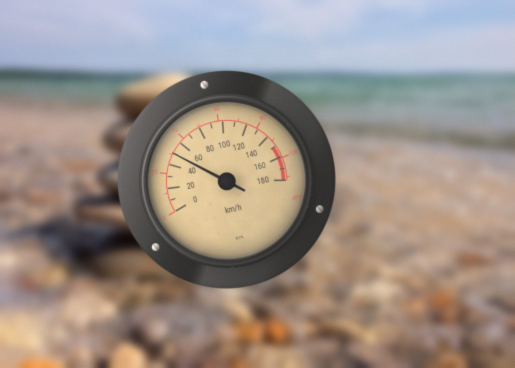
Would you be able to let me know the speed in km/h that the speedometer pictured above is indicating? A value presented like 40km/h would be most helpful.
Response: 50km/h
